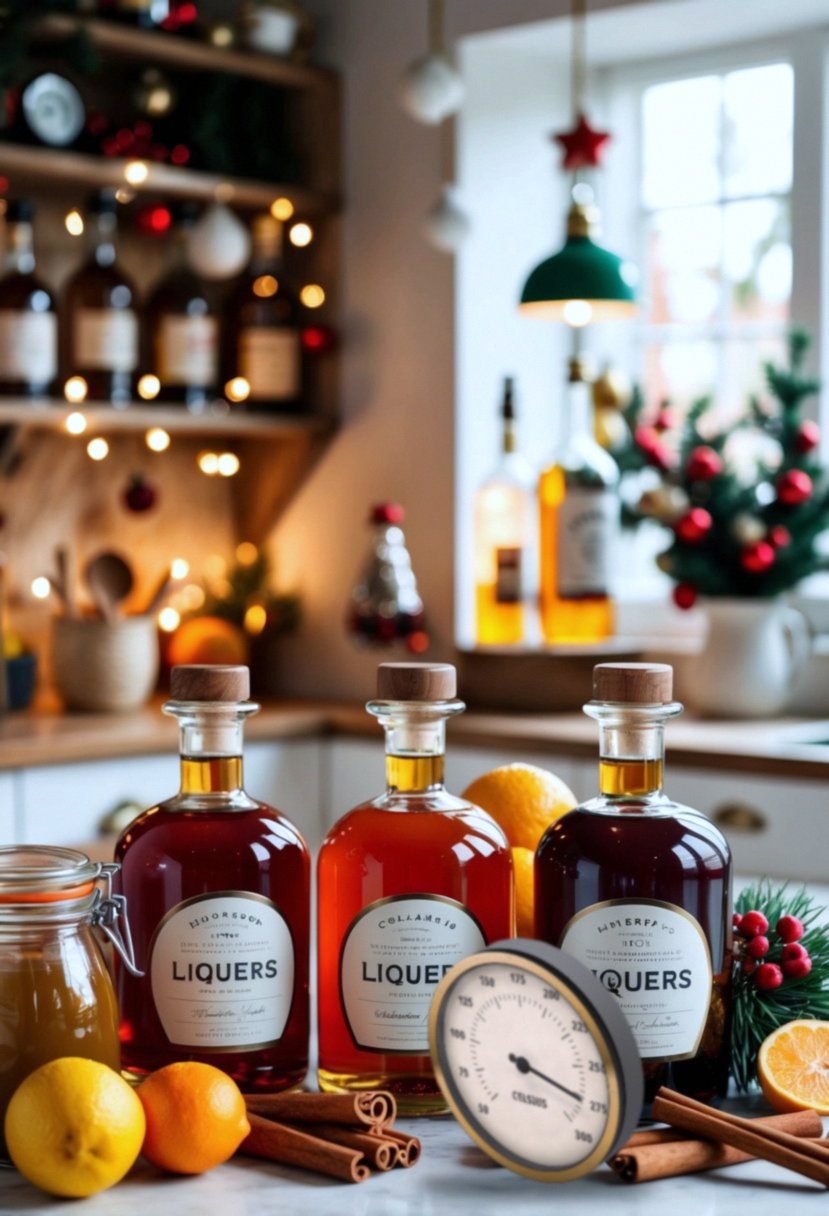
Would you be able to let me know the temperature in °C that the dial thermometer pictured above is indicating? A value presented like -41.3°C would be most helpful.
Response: 275°C
